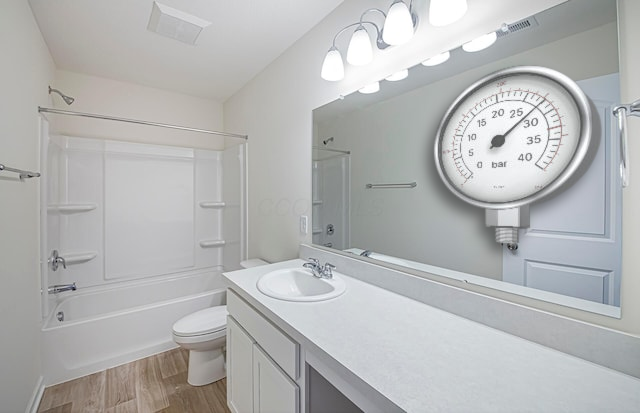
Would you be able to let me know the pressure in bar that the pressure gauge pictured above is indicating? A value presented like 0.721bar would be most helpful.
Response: 28bar
